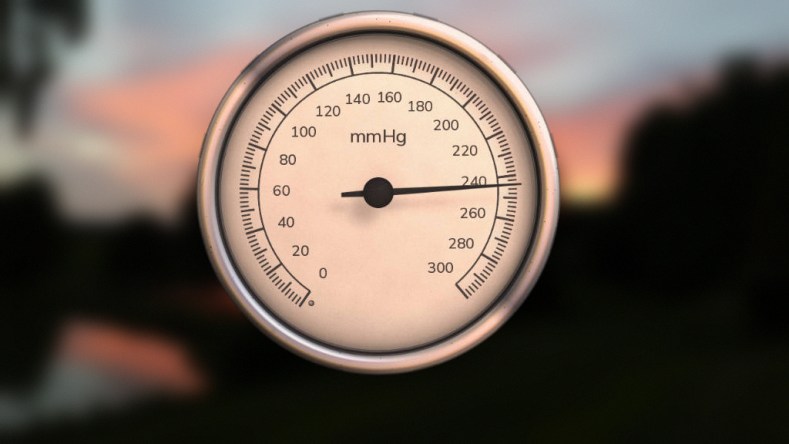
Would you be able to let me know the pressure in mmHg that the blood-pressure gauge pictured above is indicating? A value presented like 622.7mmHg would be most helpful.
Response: 244mmHg
